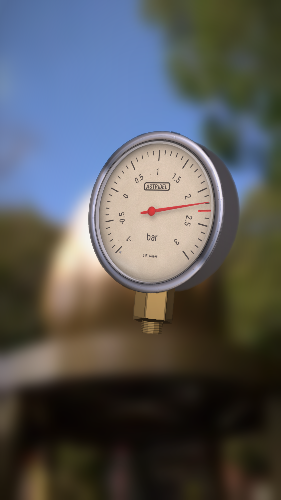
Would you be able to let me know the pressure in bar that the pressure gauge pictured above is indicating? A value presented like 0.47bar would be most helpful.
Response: 2.2bar
